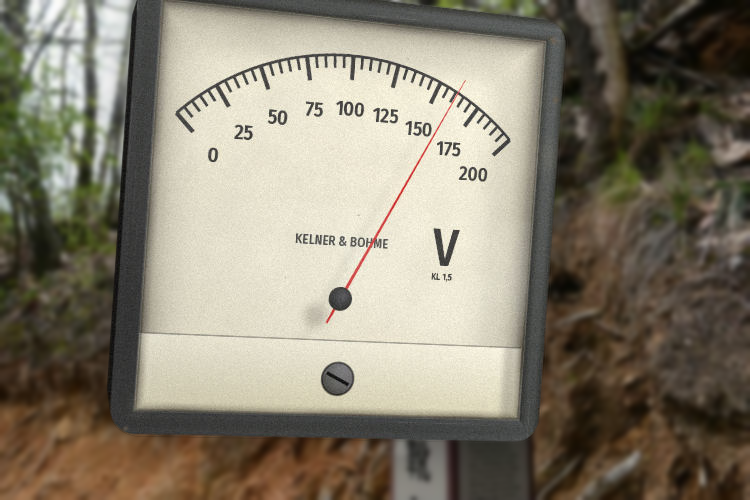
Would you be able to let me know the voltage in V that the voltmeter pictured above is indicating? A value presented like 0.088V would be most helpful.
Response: 160V
